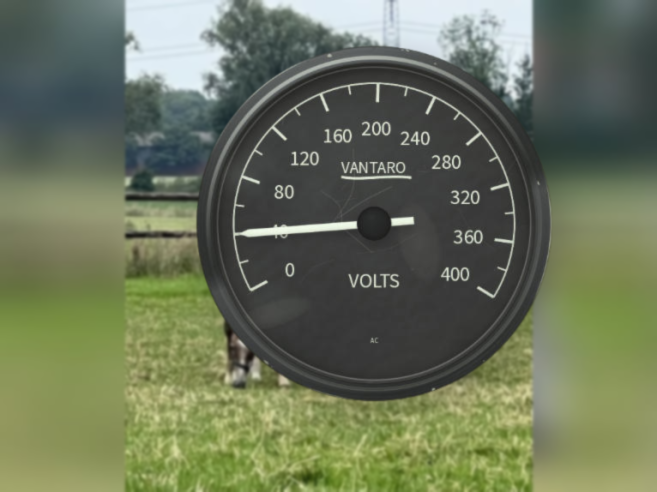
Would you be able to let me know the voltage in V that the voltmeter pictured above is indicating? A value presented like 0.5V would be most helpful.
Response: 40V
